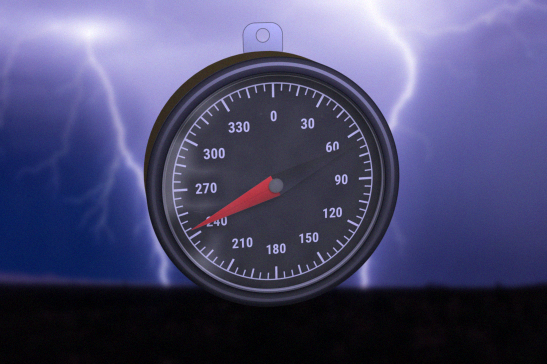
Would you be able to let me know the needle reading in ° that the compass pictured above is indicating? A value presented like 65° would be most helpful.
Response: 245°
